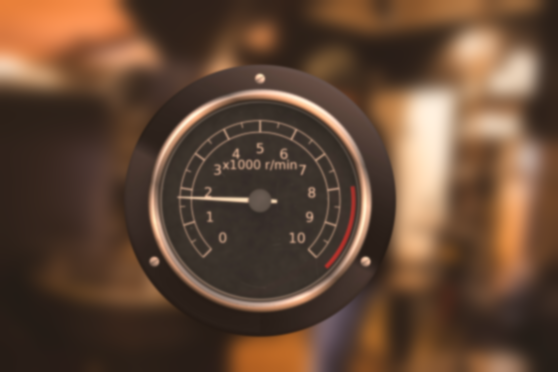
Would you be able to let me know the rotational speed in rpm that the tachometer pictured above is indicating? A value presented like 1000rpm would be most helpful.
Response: 1750rpm
